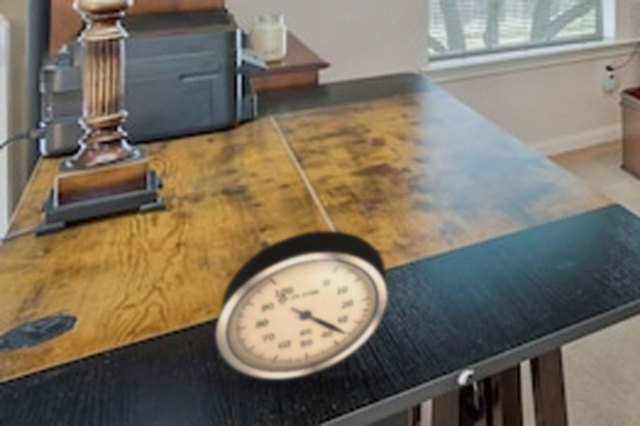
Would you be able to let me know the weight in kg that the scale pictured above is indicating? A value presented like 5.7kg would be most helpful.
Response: 35kg
